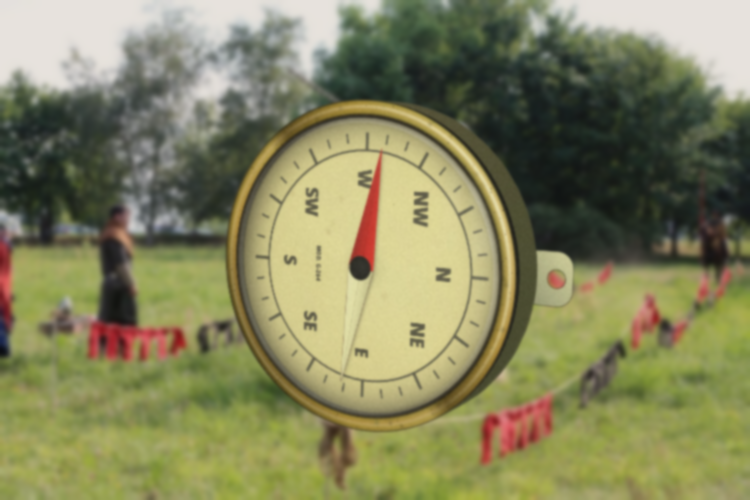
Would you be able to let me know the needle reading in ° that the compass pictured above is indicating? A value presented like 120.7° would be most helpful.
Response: 280°
